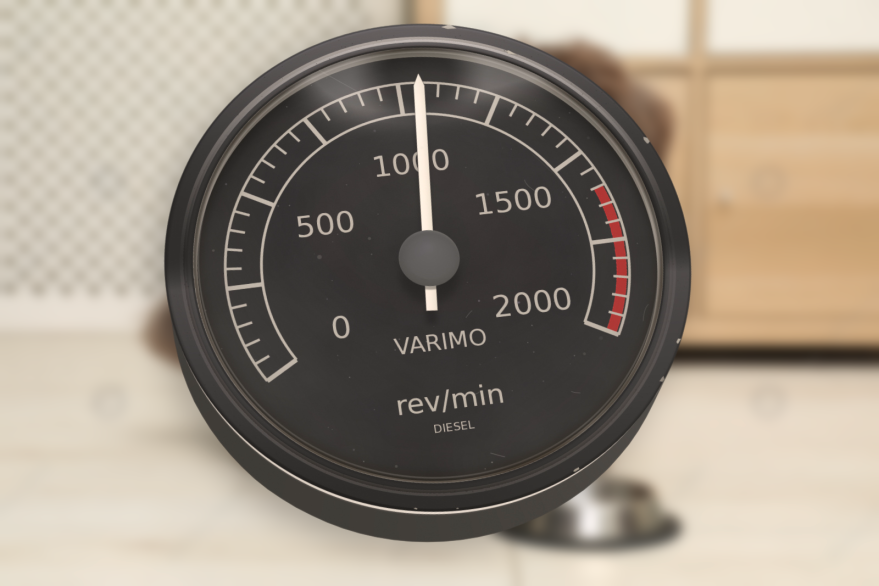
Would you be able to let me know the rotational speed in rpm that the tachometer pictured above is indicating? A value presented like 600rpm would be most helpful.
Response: 1050rpm
